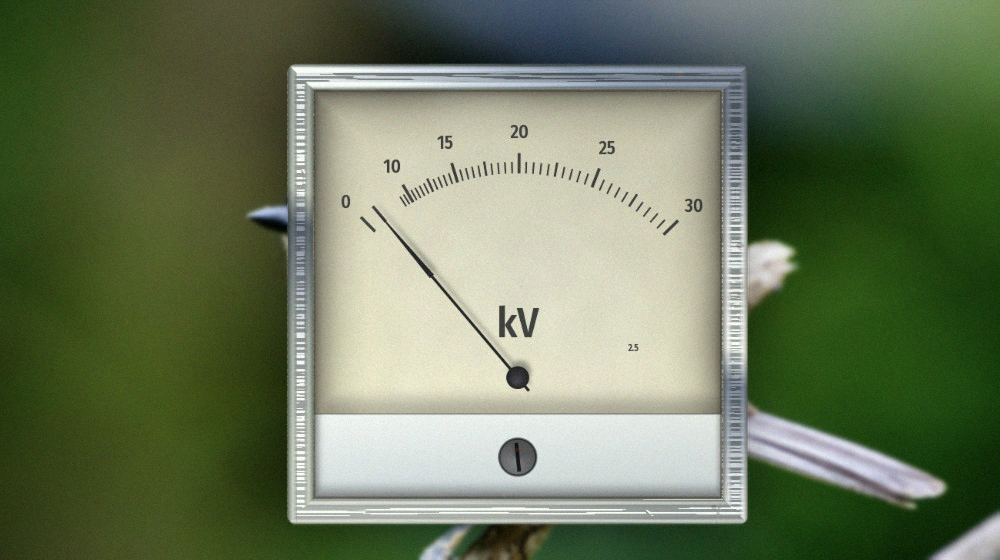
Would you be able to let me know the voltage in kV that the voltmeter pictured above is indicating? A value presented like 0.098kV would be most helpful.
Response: 5kV
